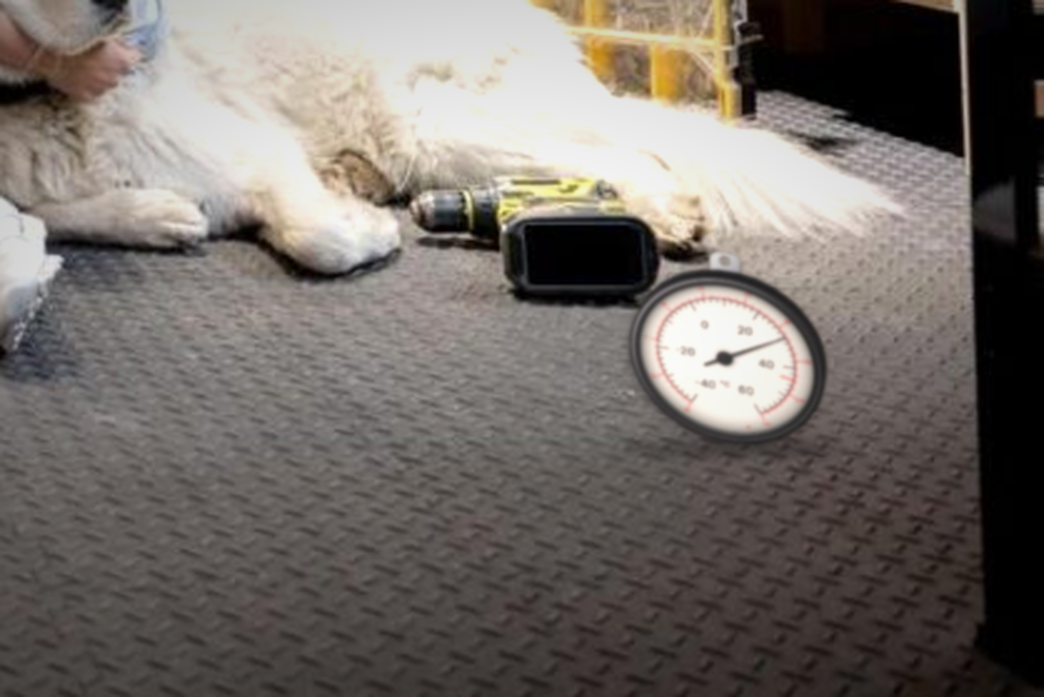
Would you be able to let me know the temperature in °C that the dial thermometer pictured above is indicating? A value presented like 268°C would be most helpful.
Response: 30°C
